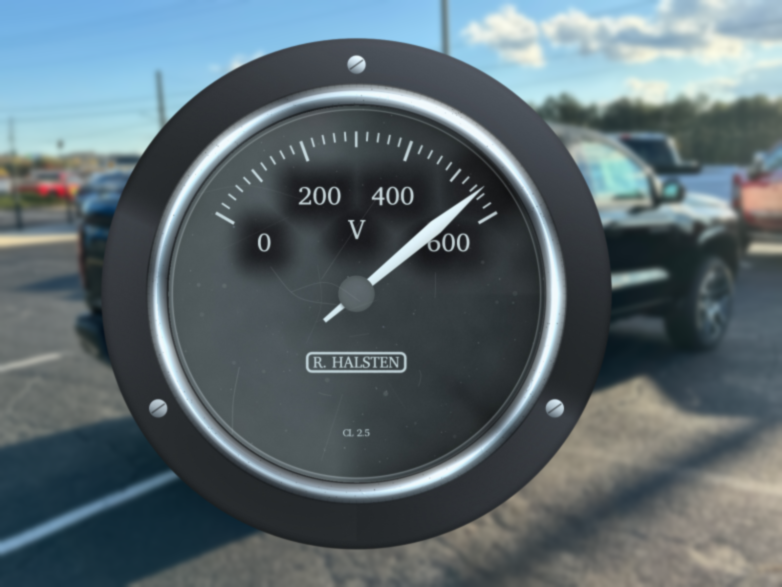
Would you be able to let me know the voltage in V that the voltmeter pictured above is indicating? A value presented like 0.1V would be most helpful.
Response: 550V
